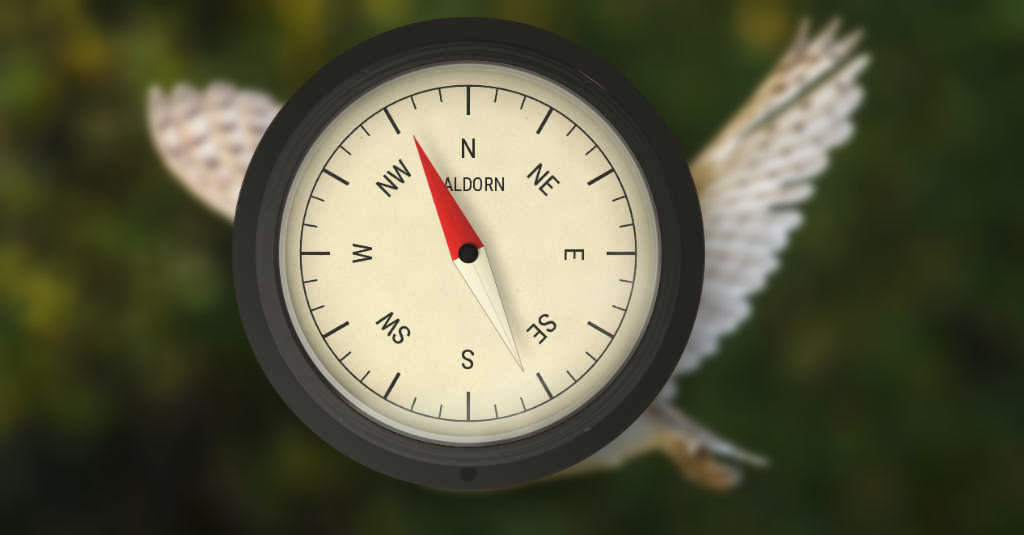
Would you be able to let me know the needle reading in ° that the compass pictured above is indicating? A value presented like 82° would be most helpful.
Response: 335°
